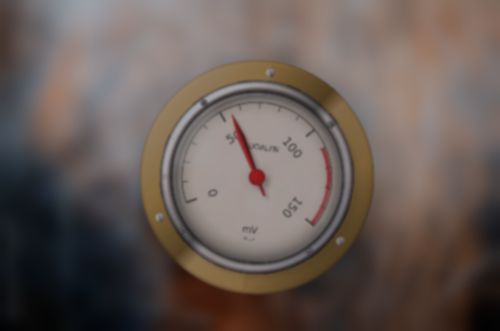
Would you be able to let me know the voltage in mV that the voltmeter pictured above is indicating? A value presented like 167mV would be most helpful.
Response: 55mV
